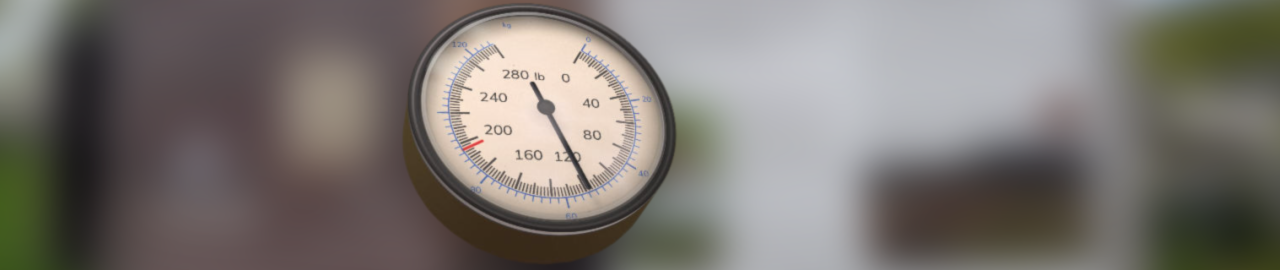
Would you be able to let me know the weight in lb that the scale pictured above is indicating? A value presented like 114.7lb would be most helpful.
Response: 120lb
